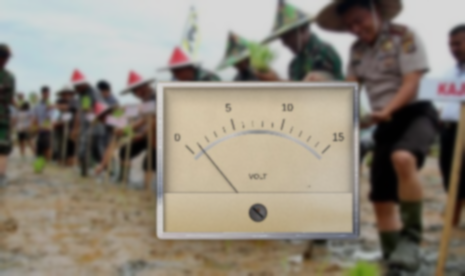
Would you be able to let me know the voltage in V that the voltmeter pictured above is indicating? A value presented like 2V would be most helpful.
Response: 1V
